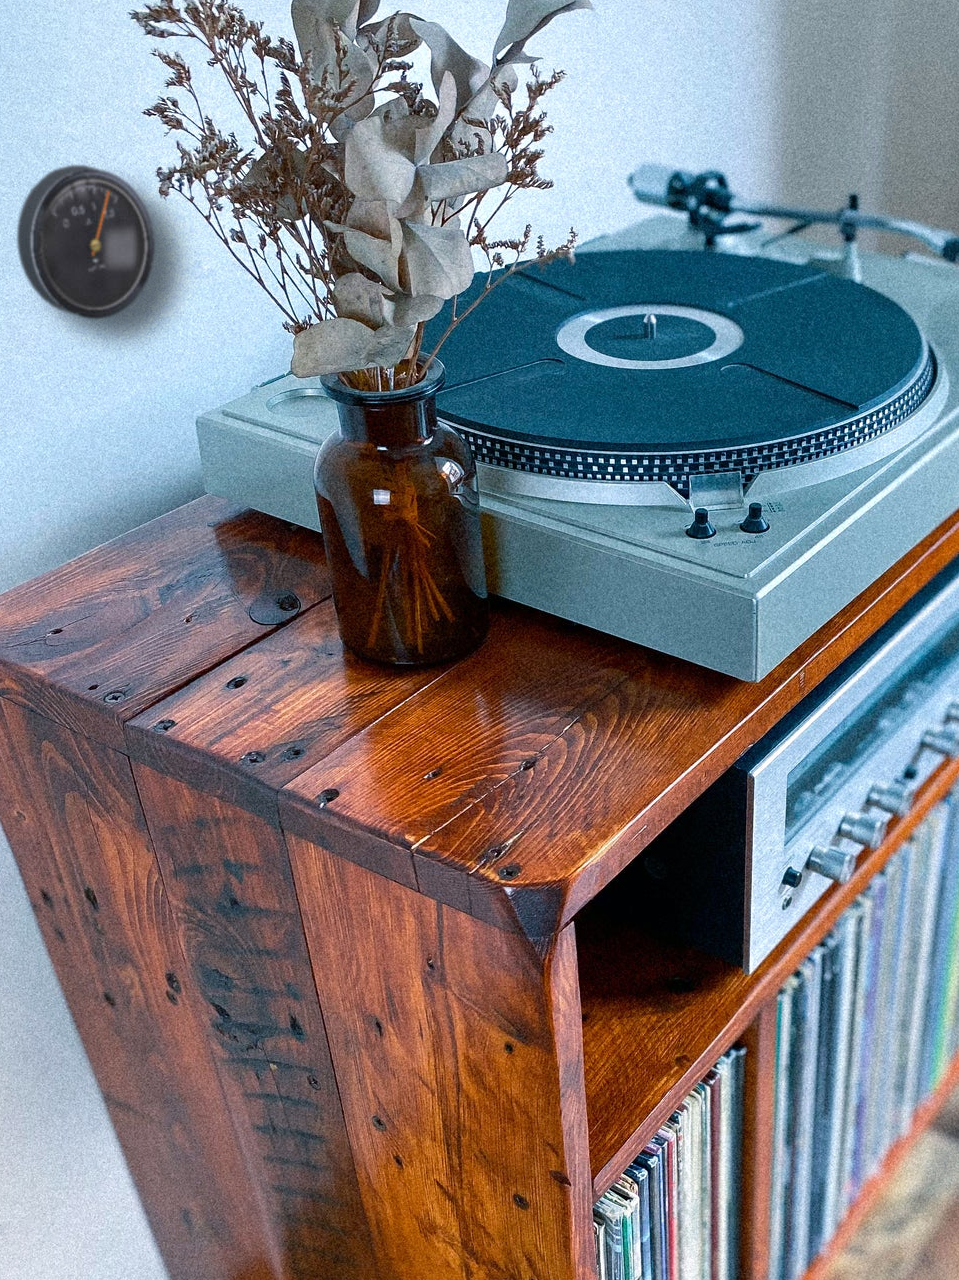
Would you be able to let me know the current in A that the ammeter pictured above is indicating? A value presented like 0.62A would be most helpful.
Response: 1.25A
